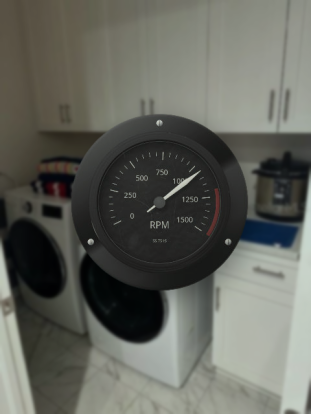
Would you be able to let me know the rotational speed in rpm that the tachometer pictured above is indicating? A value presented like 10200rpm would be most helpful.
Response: 1050rpm
